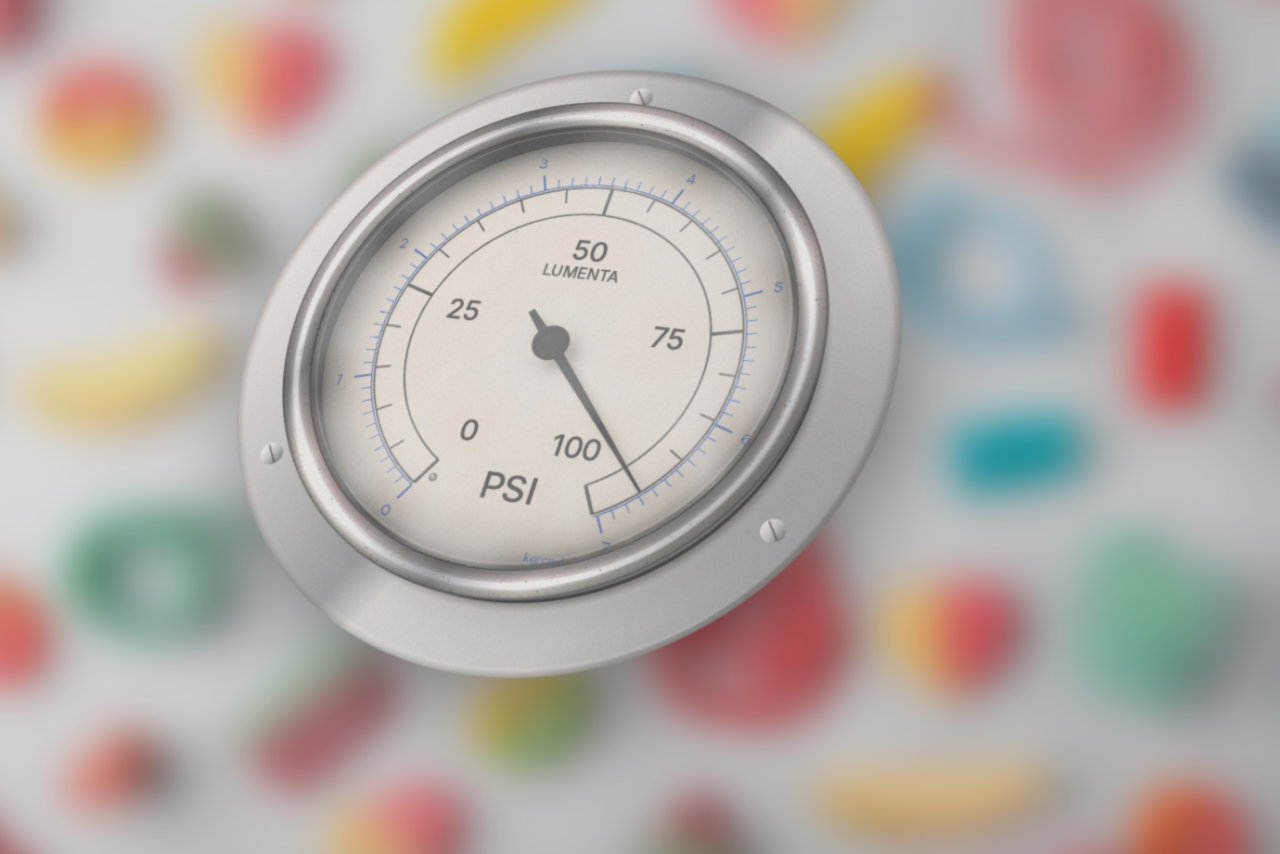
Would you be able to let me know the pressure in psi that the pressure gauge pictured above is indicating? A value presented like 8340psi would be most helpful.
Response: 95psi
